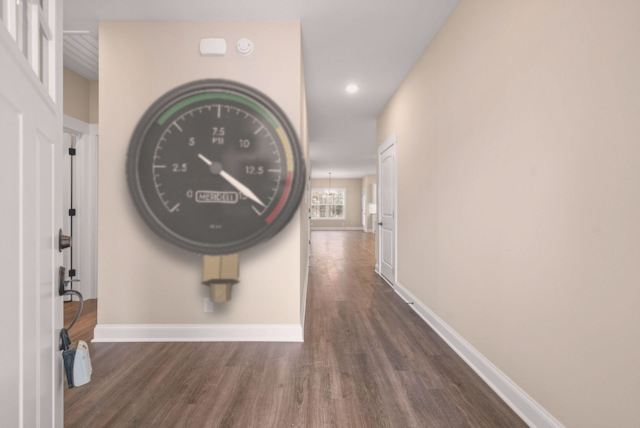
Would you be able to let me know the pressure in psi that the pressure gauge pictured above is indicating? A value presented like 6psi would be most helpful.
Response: 14.5psi
